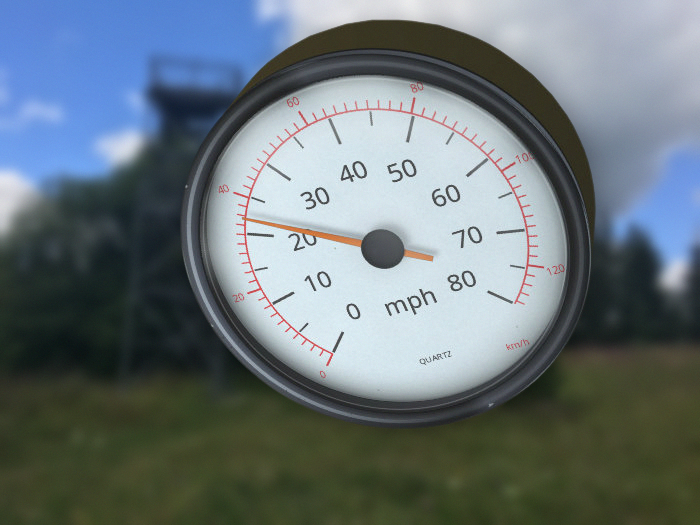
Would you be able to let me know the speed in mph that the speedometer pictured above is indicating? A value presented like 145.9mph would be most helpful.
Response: 22.5mph
